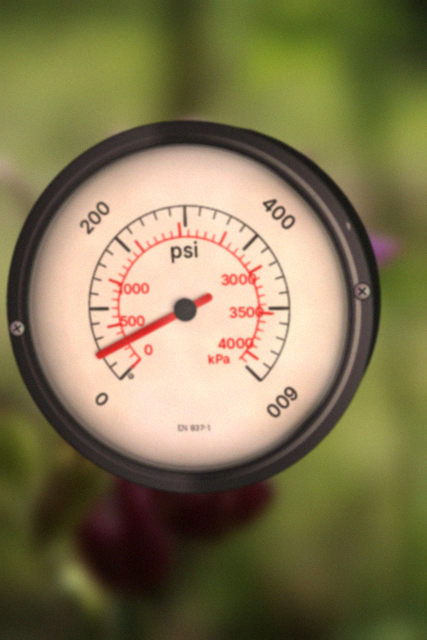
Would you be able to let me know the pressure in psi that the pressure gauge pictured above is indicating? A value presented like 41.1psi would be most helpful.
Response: 40psi
